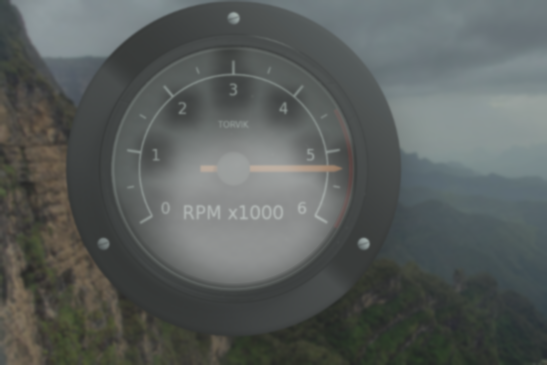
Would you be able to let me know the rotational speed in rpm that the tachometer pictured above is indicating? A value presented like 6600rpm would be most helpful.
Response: 5250rpm
